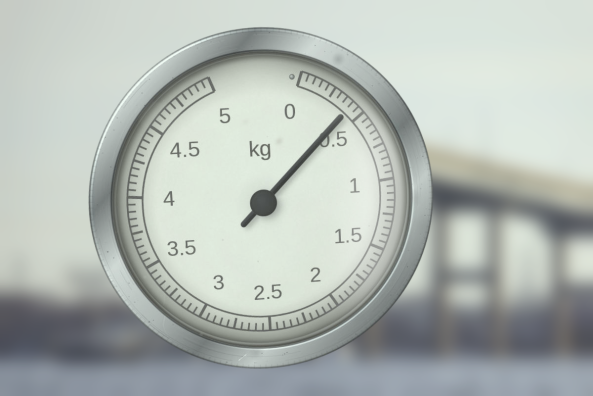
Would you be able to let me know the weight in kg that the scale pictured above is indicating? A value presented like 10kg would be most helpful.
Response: 0.4kg
